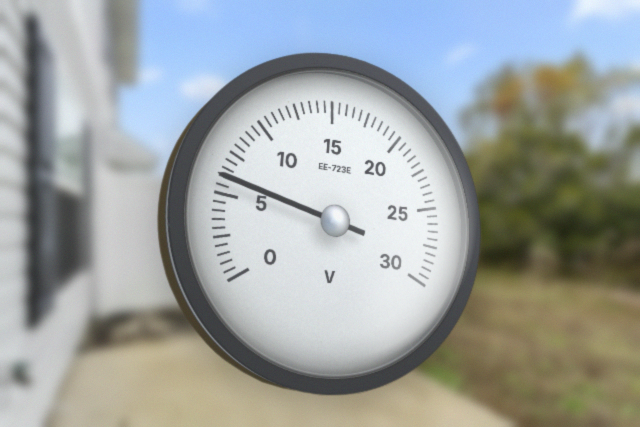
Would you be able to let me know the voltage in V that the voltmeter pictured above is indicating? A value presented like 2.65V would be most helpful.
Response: 6V
